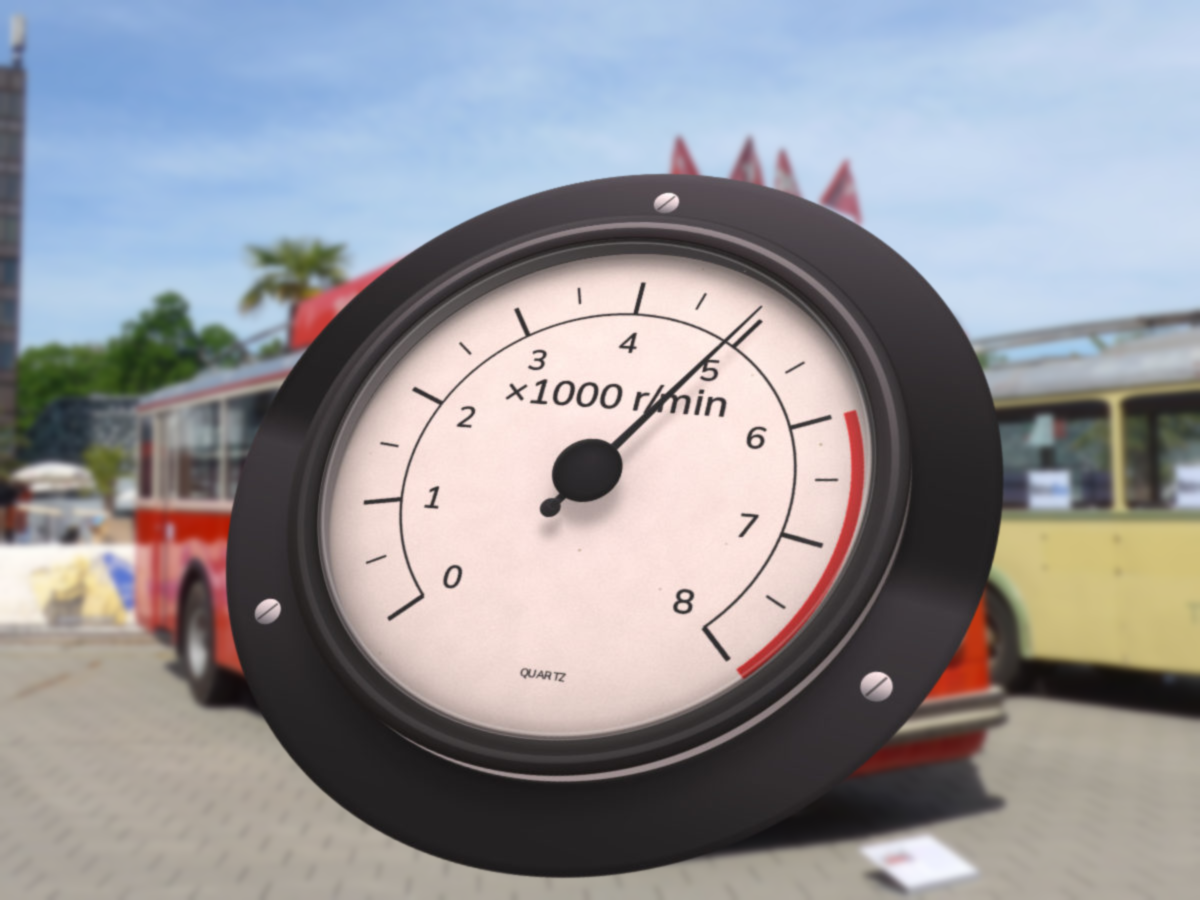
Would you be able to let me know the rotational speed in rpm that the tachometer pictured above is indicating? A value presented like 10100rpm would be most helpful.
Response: 5000rpm
